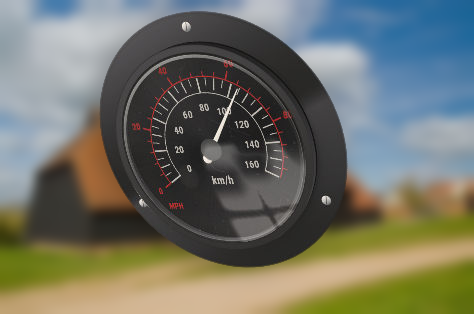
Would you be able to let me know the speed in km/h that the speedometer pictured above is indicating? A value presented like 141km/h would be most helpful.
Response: 105km/h
